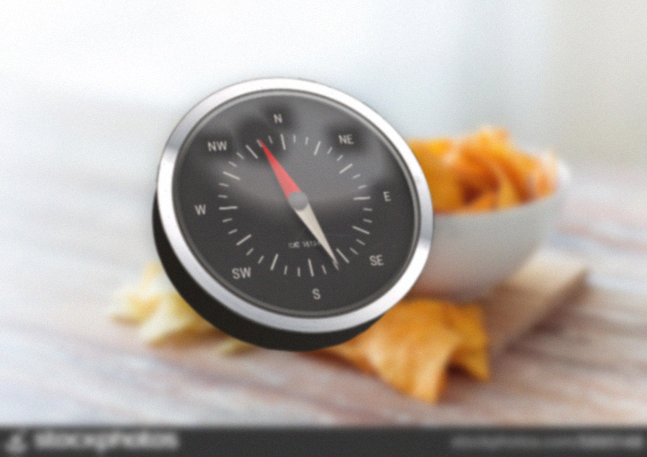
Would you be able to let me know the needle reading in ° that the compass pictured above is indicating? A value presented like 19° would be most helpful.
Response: 340°
